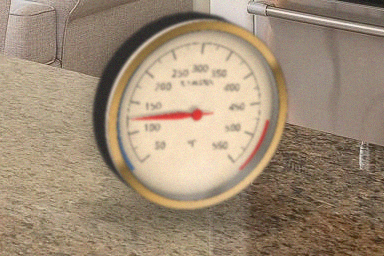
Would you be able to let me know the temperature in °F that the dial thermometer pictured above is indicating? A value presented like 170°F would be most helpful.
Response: 125°F
